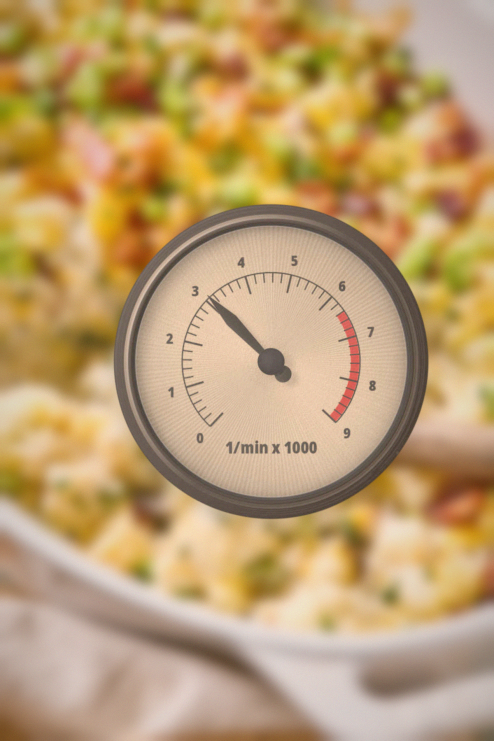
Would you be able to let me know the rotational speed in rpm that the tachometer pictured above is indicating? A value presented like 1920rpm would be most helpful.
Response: 3100rpm
